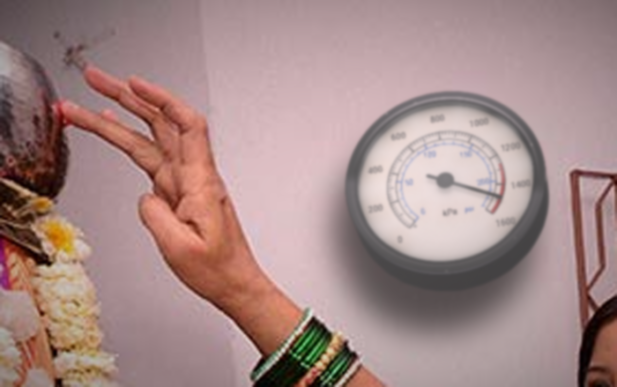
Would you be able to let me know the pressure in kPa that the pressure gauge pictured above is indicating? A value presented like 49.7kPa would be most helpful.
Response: 1500kPa
